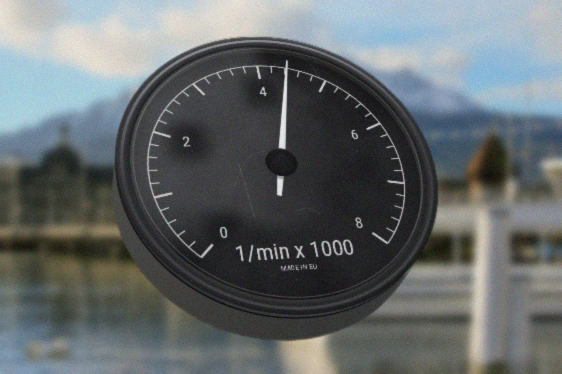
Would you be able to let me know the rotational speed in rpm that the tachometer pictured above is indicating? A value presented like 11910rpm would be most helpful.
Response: 4400rpm
